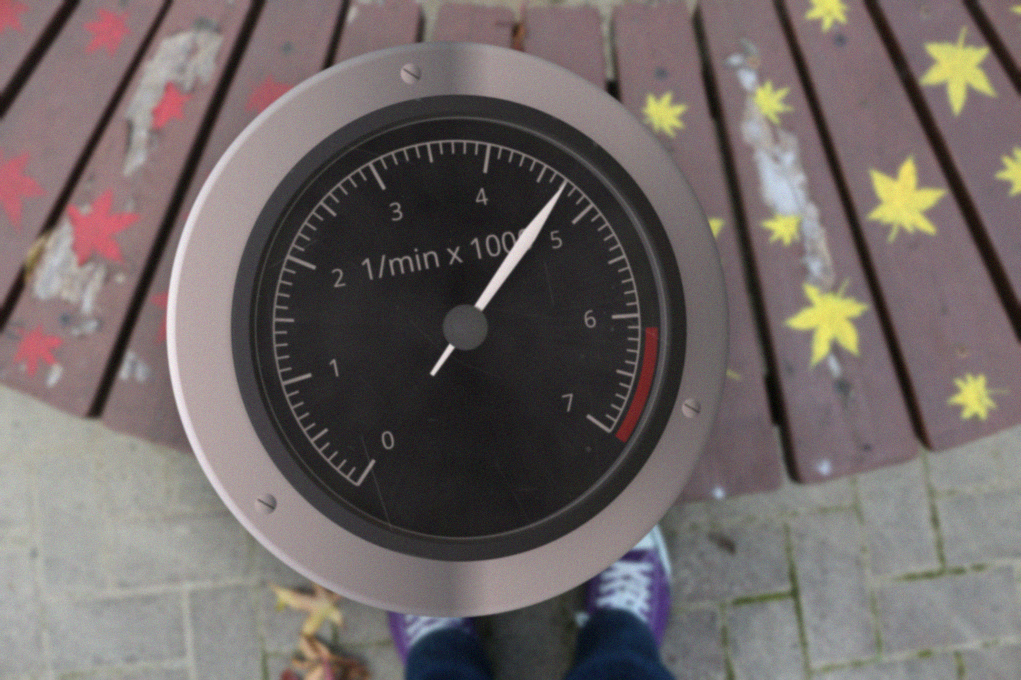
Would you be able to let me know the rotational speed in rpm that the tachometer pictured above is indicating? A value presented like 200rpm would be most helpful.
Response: 4700rpm
